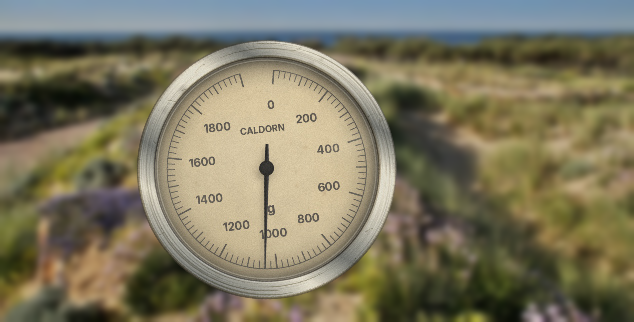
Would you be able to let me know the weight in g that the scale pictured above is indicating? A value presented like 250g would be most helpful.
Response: 1040g
